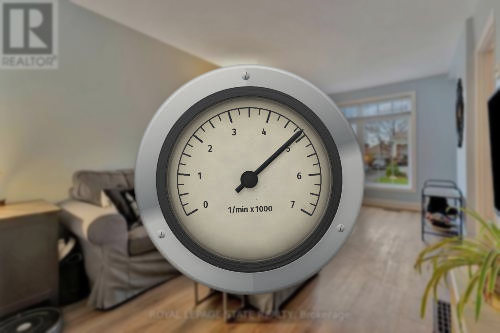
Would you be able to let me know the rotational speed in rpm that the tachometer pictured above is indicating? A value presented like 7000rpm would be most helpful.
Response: 4875rpm
